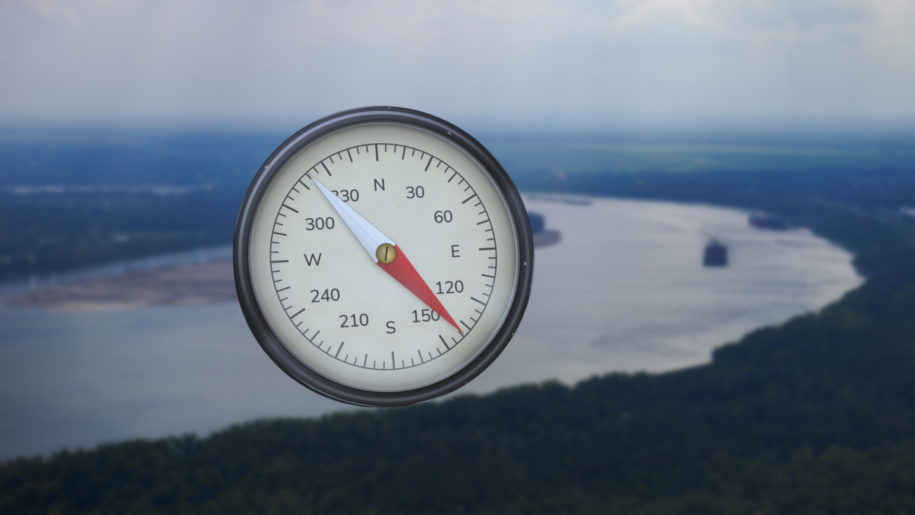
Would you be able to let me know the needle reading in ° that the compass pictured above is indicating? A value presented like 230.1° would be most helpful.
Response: 140°
